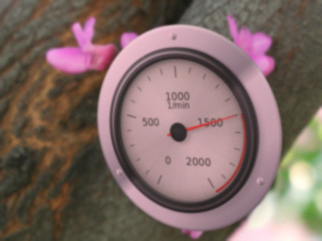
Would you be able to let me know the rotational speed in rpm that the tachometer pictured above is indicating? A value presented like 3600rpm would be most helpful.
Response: 1500rpm
